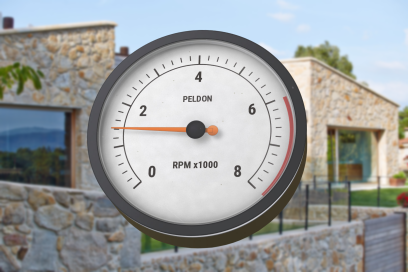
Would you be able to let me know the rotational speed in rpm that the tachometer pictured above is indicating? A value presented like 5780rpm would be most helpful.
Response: 1400rpm
